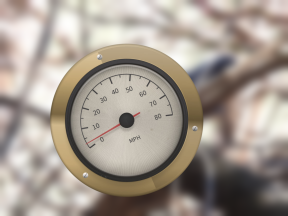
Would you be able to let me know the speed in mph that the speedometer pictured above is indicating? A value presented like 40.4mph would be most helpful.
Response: 2.5mph
